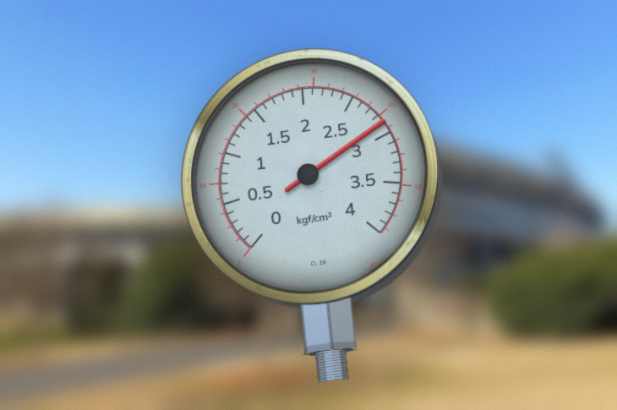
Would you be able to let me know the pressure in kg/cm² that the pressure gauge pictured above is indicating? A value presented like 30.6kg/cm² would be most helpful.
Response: 2.9kg/cm²
